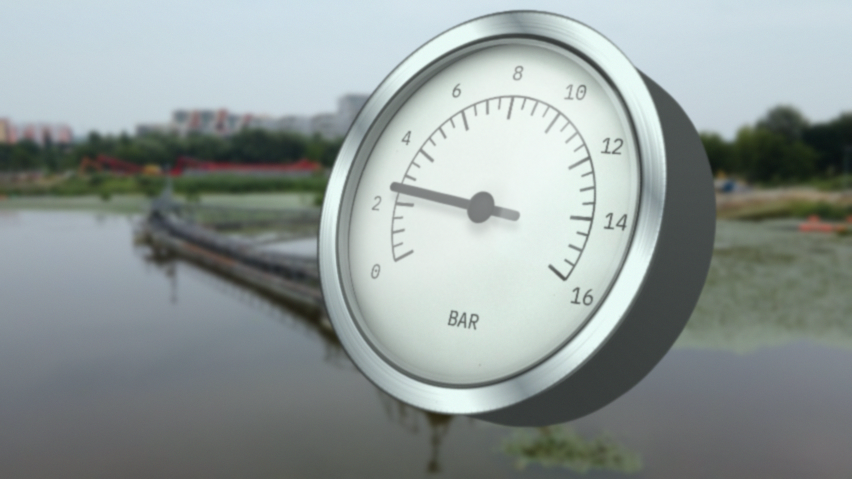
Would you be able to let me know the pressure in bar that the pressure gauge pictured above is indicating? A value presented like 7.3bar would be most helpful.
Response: 2.5bar
